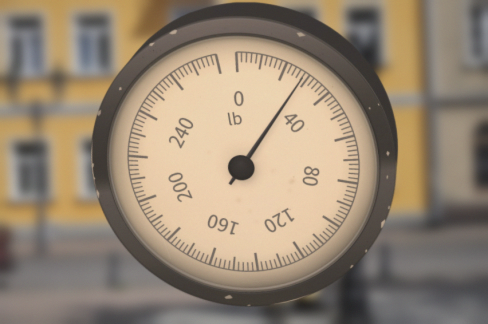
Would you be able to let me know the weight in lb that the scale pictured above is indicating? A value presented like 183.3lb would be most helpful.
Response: 28lb
